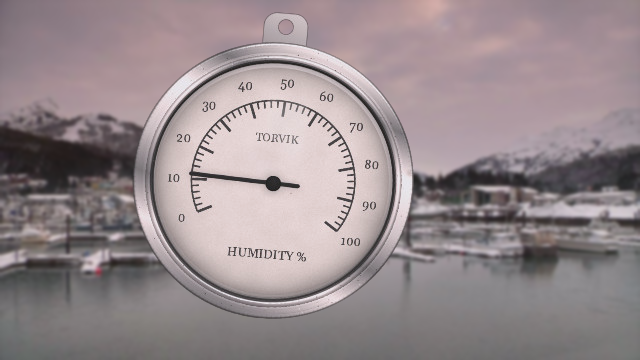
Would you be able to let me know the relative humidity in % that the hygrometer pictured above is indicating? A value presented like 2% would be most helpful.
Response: 12%
